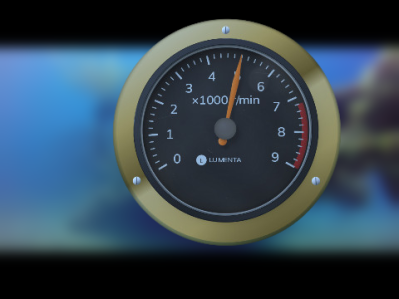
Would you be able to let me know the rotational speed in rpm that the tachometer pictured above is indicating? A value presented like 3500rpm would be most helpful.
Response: 5000rpm
